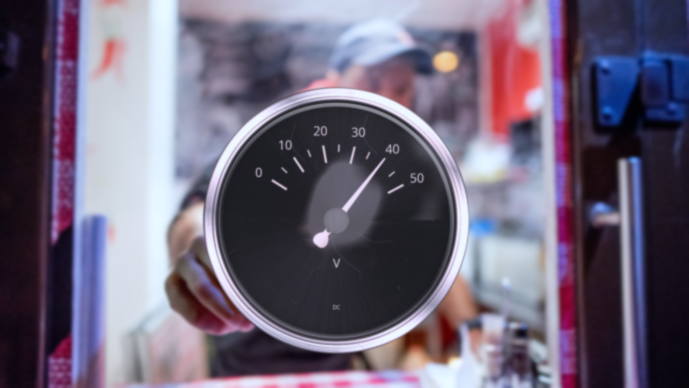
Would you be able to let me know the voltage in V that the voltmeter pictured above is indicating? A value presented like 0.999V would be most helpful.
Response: 40V
